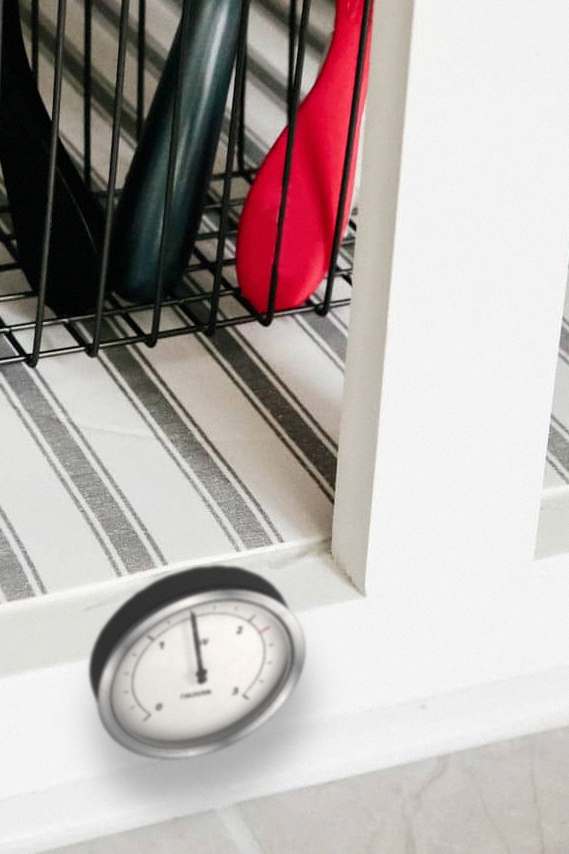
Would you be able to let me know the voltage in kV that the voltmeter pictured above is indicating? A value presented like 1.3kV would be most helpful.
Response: 1.4kV
